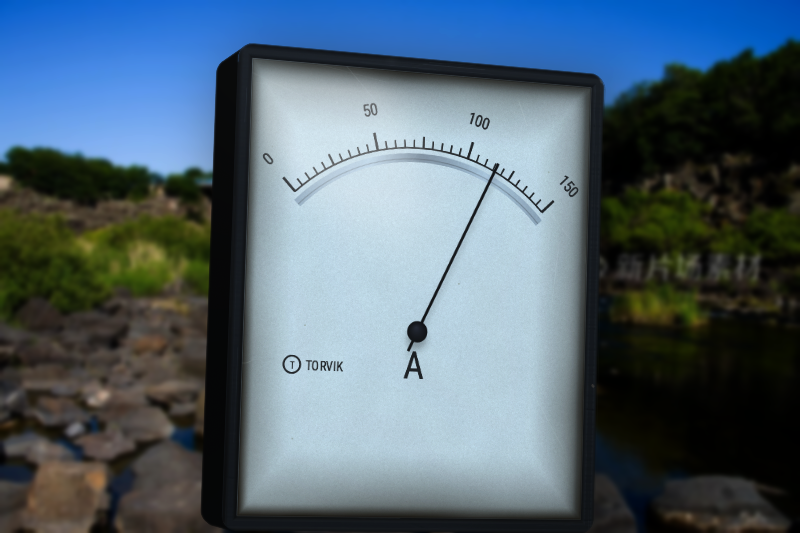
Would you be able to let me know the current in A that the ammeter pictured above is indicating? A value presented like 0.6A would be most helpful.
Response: 115A
